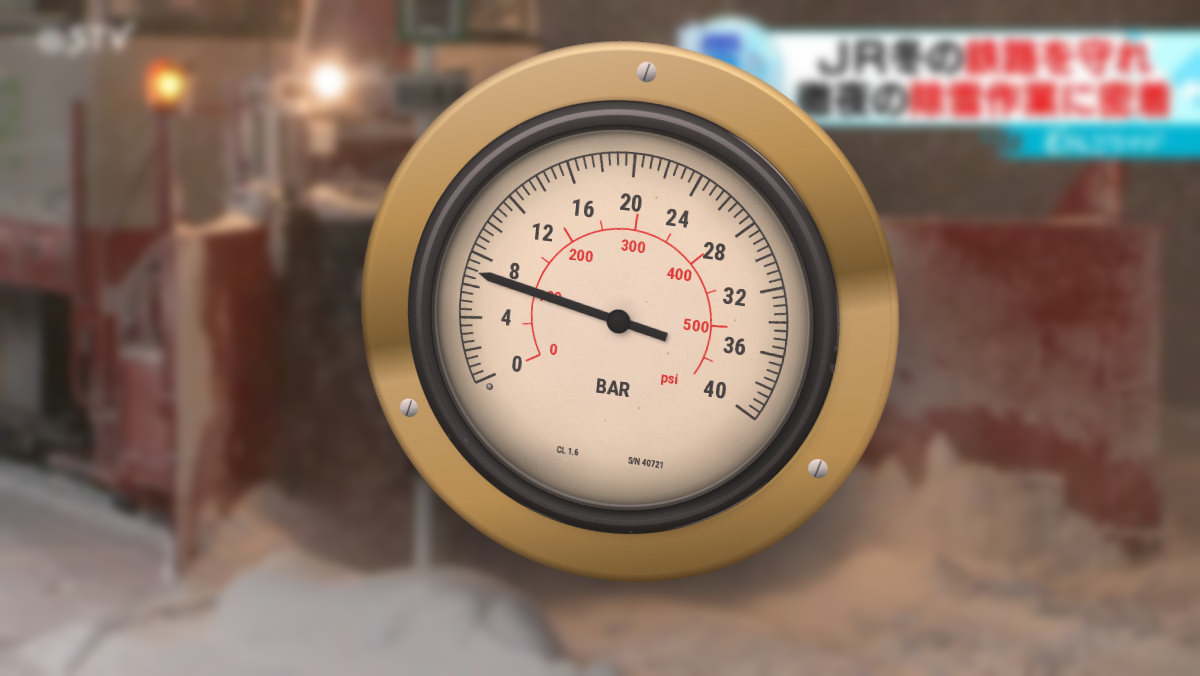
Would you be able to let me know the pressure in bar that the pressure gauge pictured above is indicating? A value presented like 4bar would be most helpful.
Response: 7bar
